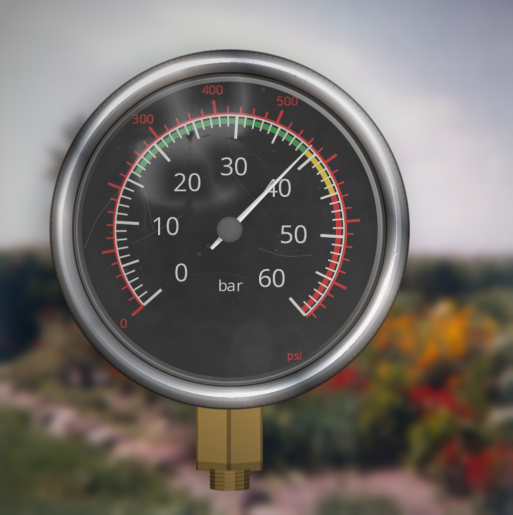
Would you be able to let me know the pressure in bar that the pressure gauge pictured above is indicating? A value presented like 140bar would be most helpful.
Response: 39bar
